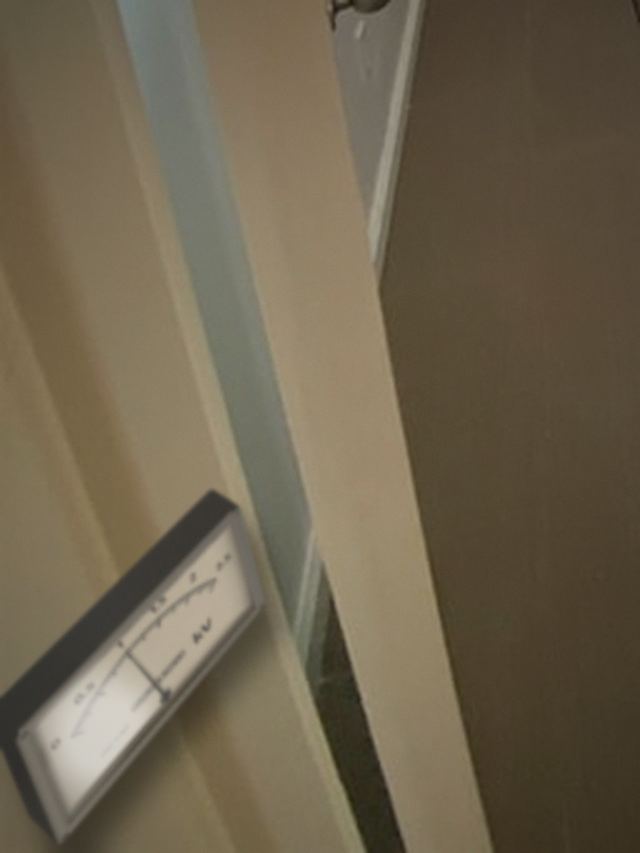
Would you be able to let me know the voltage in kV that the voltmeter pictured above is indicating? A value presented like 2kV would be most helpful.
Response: 1kV
